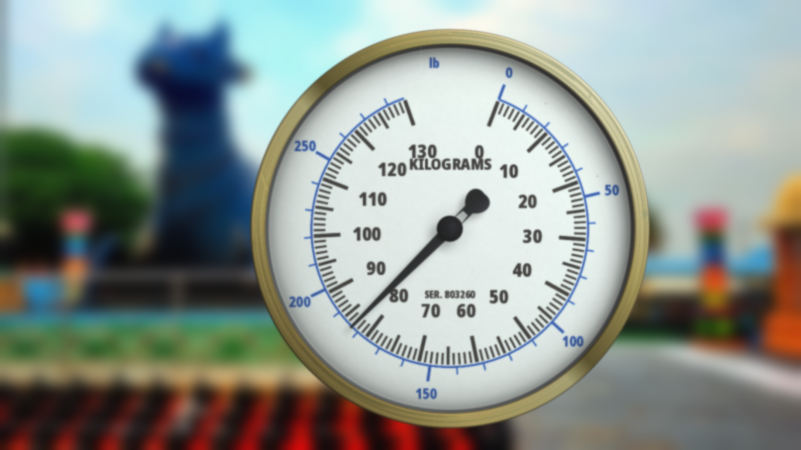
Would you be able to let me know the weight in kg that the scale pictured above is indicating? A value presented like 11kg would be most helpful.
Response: 83kg
